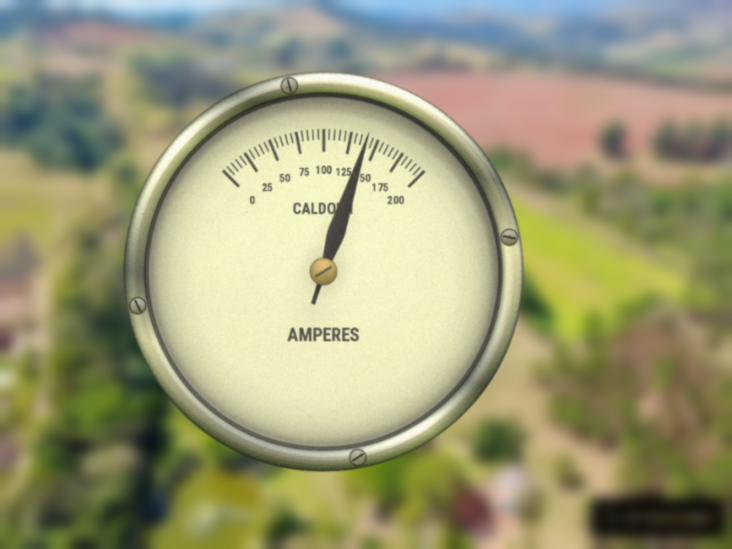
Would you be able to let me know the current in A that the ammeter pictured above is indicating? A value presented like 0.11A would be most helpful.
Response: 140A
